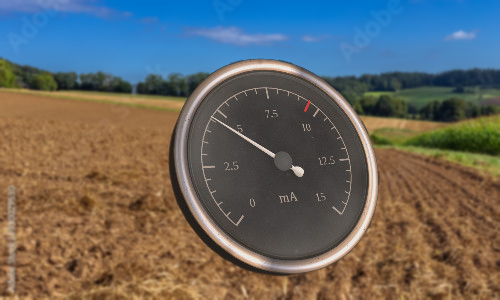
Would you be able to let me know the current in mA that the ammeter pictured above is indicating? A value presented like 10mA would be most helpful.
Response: 4.5mA
